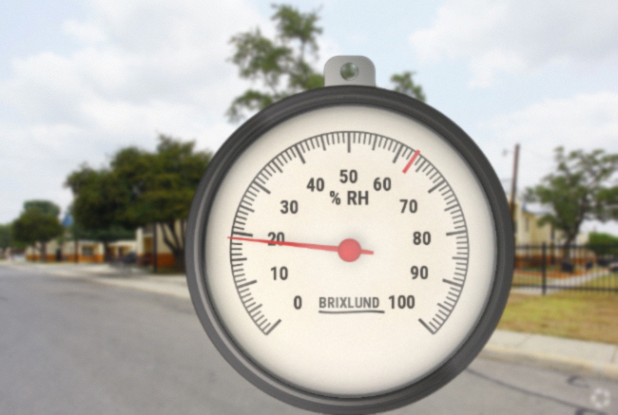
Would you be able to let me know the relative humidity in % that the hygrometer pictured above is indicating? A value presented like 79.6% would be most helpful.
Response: 19%
